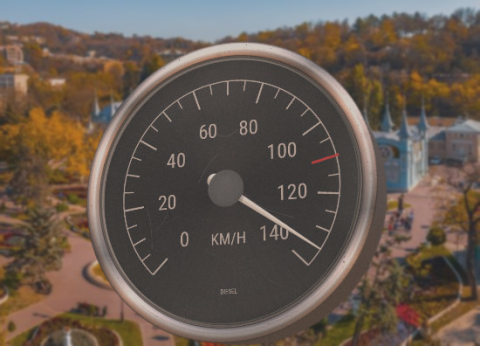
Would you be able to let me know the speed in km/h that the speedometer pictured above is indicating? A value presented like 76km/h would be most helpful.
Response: 135km/h
